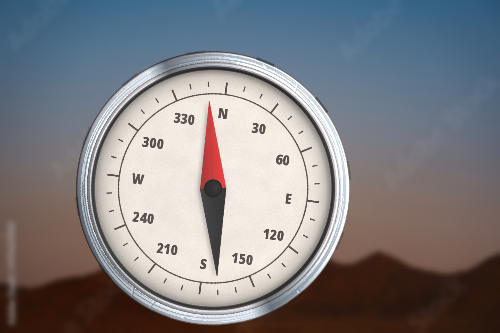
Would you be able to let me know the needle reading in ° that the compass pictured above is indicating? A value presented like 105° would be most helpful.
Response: 350°
